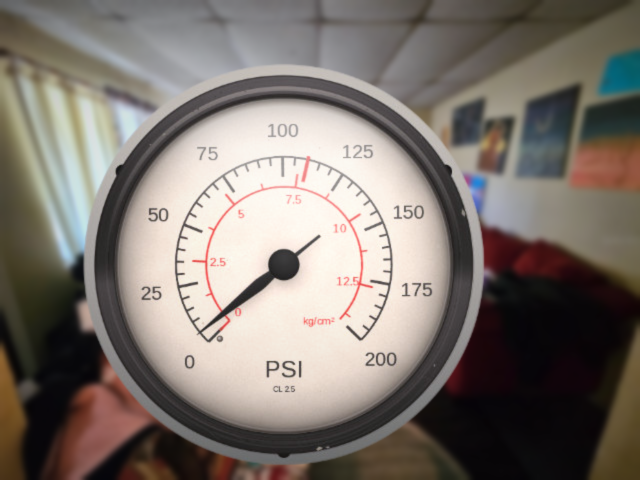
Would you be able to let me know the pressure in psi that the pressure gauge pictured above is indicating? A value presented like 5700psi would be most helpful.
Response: 5psi
